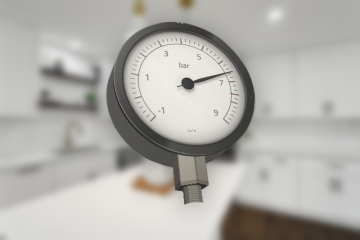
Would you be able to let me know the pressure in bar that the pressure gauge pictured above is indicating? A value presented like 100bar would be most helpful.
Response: 6.6bar
